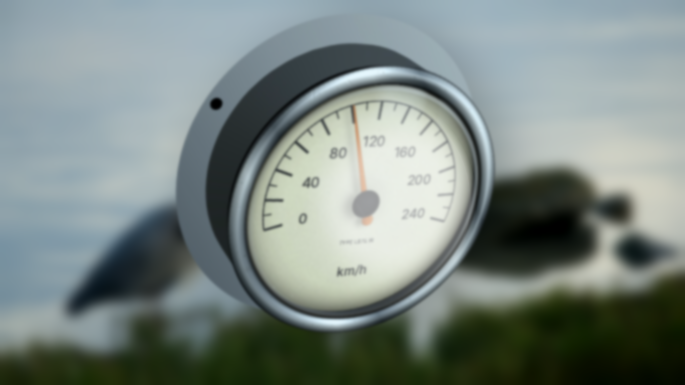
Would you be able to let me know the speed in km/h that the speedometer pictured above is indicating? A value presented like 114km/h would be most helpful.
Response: 100km/h
